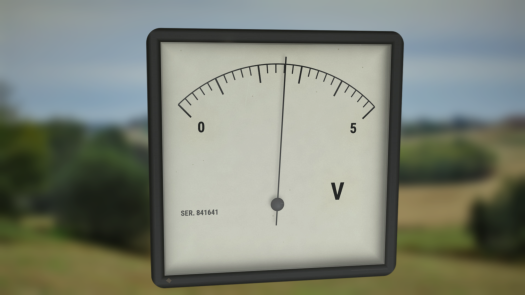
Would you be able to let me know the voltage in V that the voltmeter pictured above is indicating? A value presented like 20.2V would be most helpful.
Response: 2.6V
